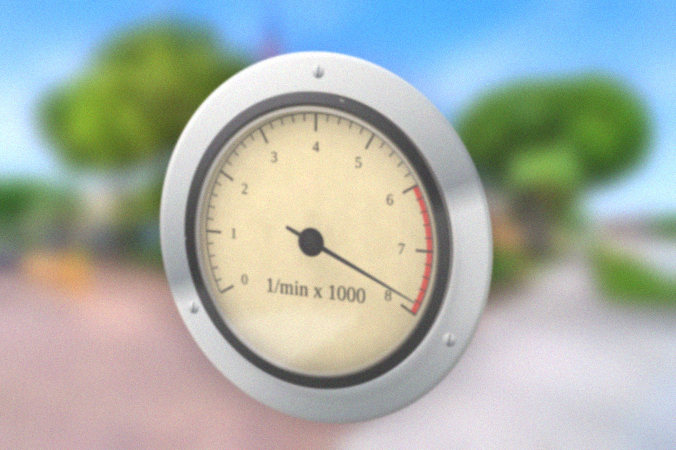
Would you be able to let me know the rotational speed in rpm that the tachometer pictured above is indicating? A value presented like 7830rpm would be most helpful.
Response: 7800rpm
